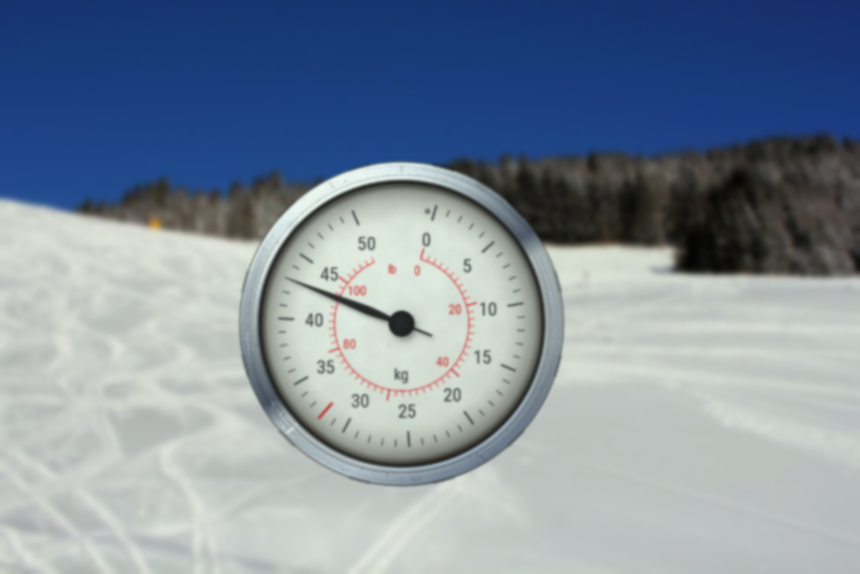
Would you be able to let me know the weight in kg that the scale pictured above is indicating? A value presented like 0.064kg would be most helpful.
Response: 43kg
